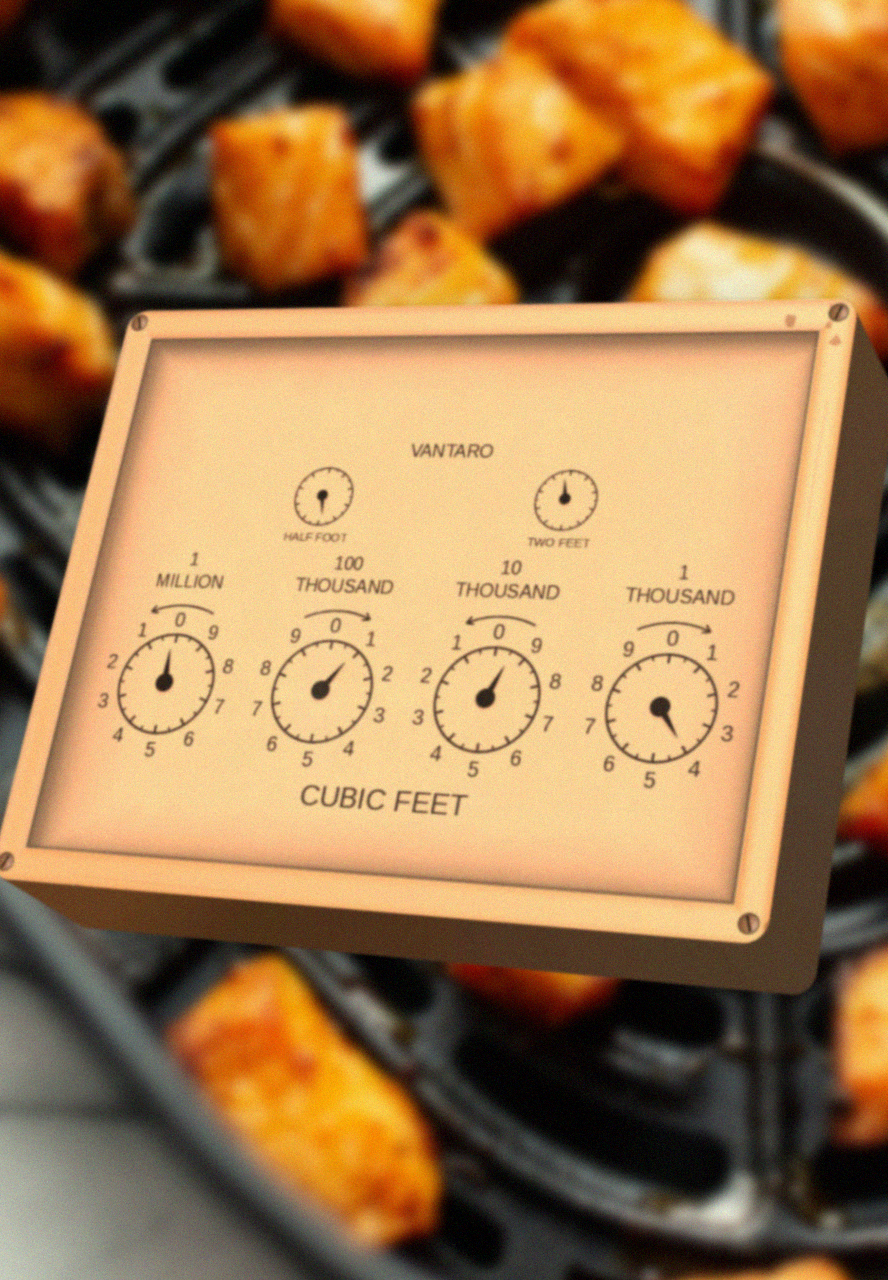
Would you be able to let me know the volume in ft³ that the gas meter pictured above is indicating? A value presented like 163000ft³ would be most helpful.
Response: 9400ft³
